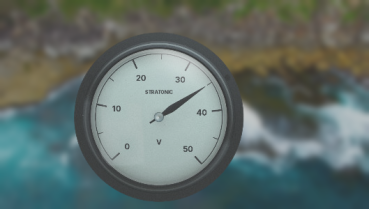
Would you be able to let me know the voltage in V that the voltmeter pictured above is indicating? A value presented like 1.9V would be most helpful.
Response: 35V
